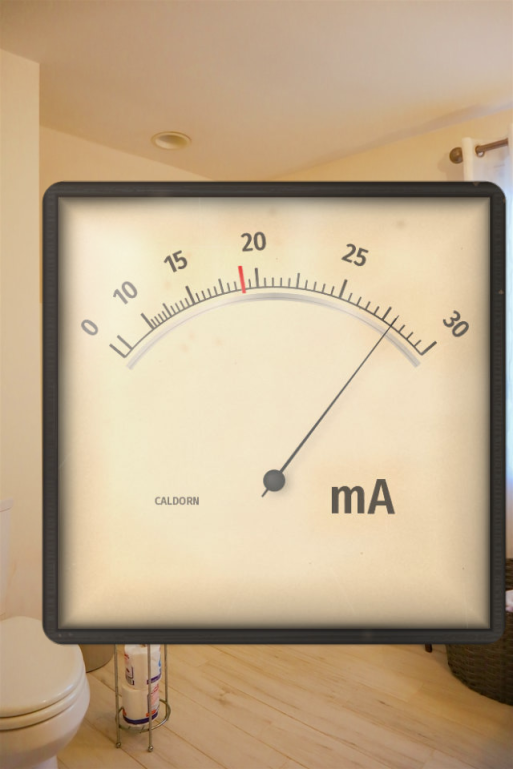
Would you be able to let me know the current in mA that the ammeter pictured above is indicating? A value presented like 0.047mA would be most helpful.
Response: 28mA
